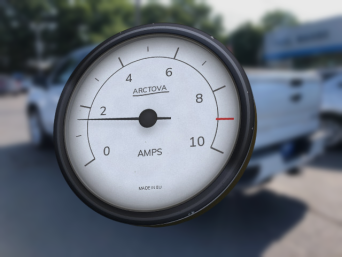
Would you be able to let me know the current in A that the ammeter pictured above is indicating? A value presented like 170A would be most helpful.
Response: 1.5A
